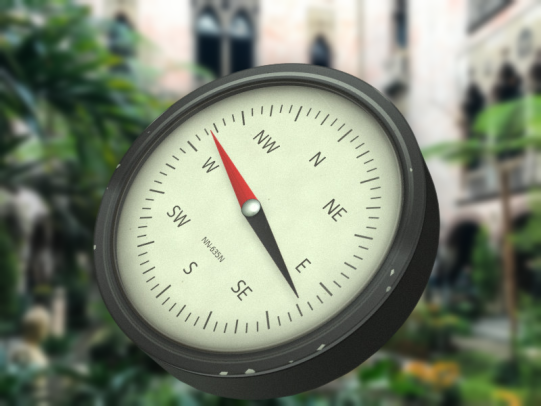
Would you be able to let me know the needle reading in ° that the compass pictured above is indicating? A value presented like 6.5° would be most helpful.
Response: 282.5°
